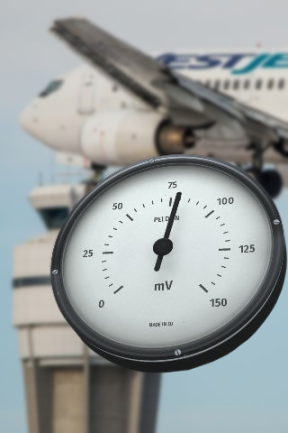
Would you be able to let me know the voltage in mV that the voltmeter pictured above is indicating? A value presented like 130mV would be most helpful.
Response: 80mV
